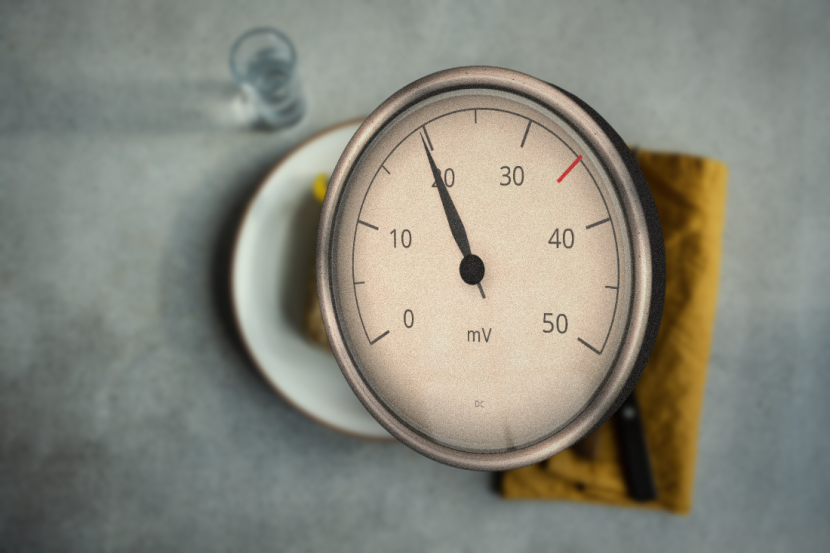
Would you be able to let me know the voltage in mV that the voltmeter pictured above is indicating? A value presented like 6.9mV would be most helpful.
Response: 20mV
